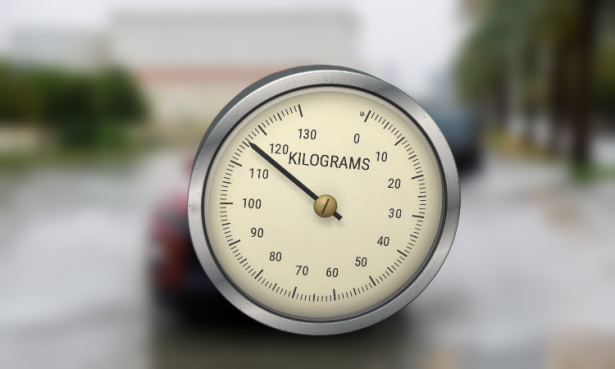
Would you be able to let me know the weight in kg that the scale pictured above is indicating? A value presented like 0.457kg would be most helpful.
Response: 116kg
